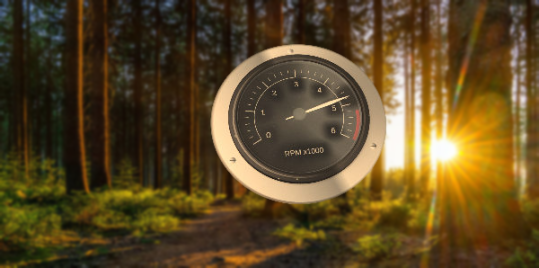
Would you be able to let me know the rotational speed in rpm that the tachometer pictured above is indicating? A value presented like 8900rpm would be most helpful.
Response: 4800rpm
